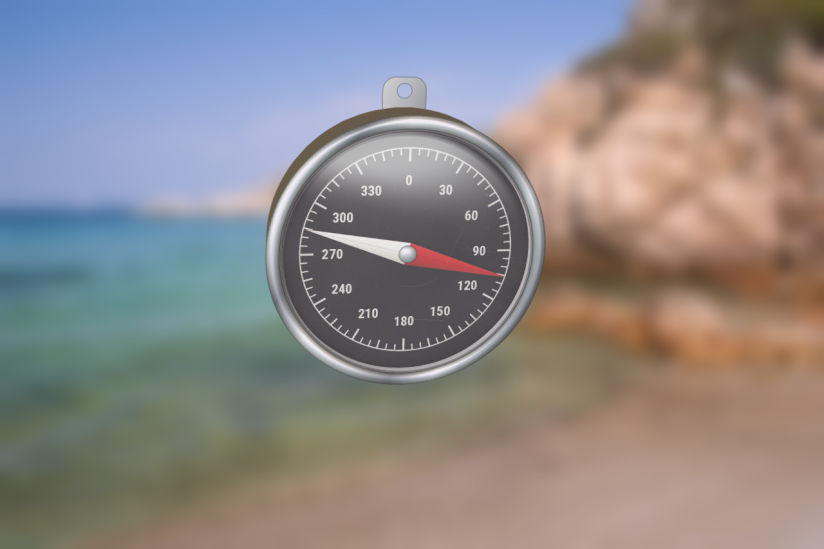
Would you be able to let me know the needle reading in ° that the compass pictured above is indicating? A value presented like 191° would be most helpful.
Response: 105°
